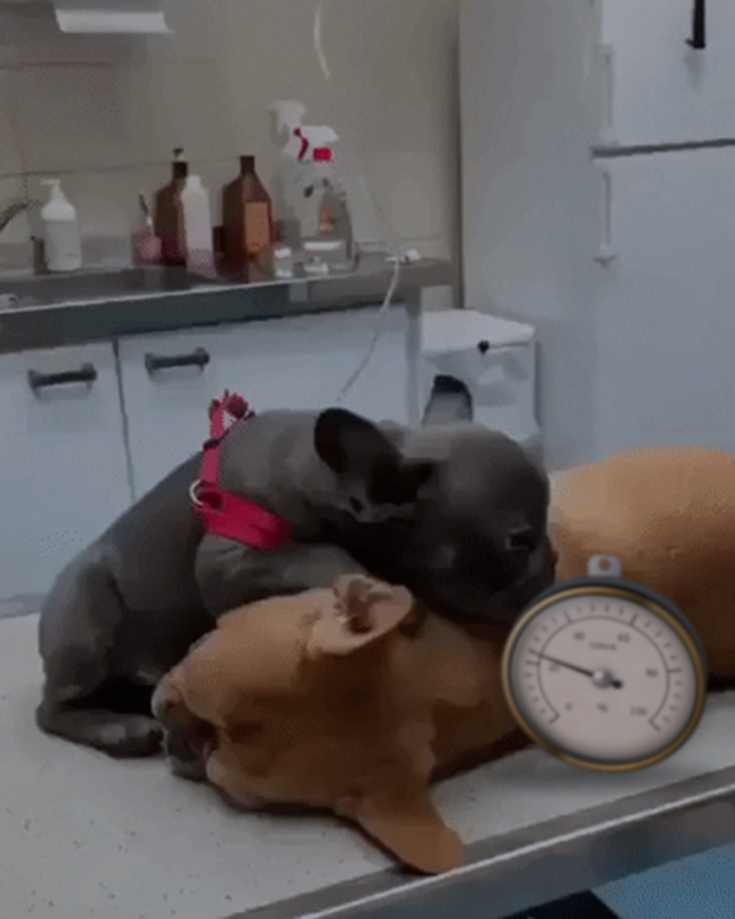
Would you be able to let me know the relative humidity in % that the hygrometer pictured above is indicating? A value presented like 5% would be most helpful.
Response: 24%
